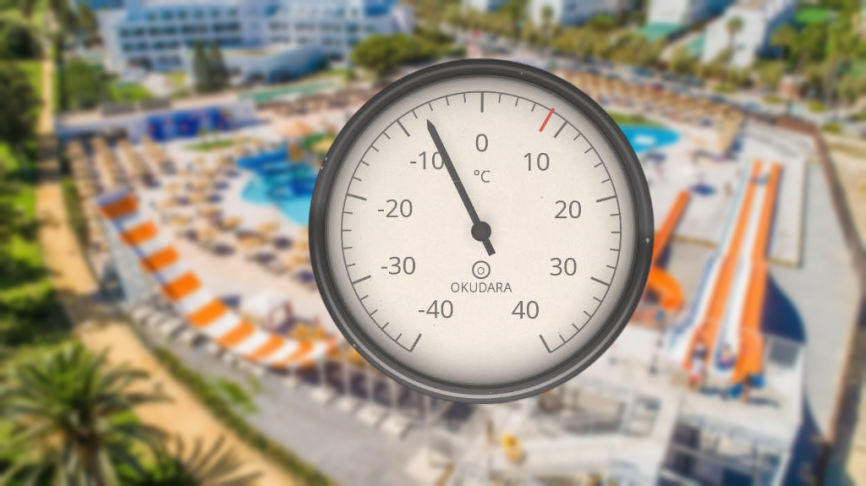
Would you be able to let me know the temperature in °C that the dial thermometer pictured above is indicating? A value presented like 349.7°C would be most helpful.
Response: -7°C
